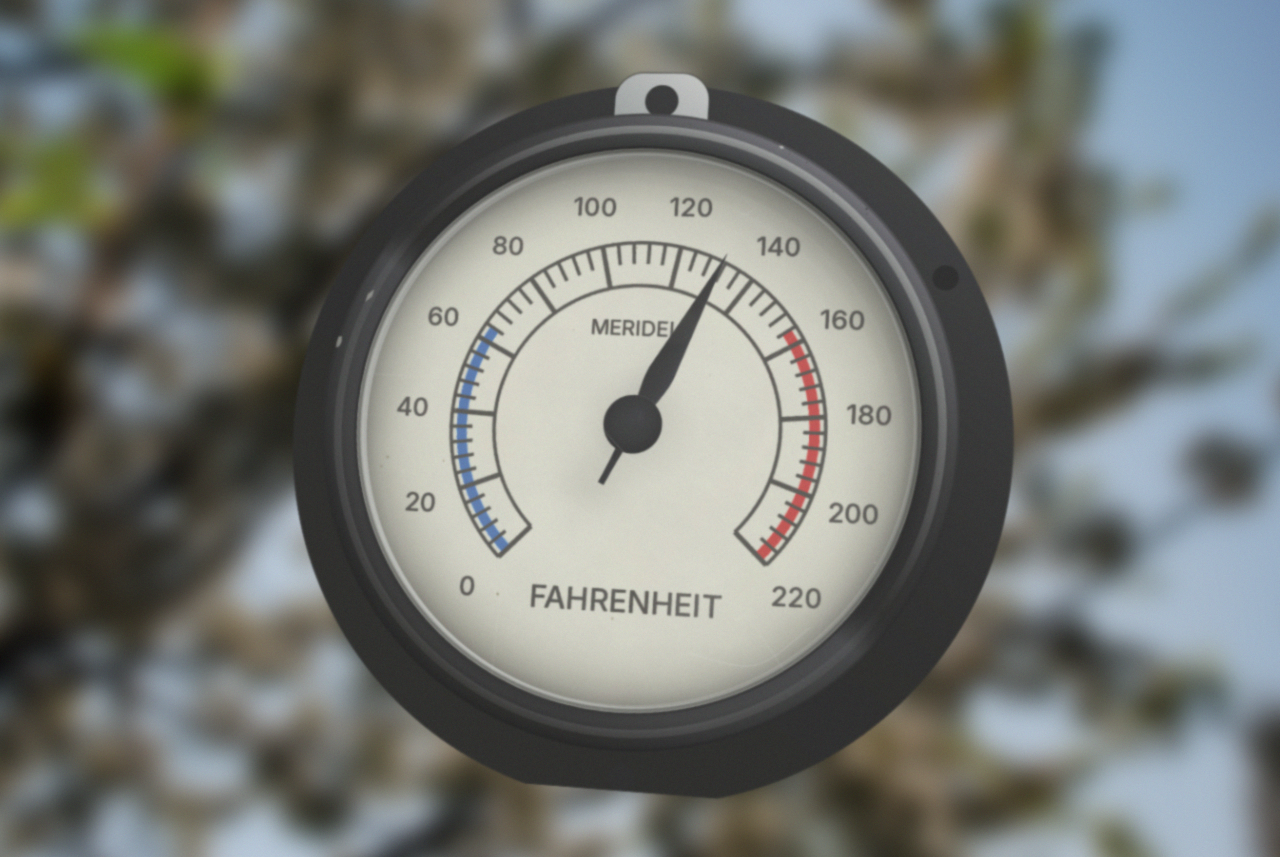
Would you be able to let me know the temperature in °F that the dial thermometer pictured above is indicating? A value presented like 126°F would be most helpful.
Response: 132°F
